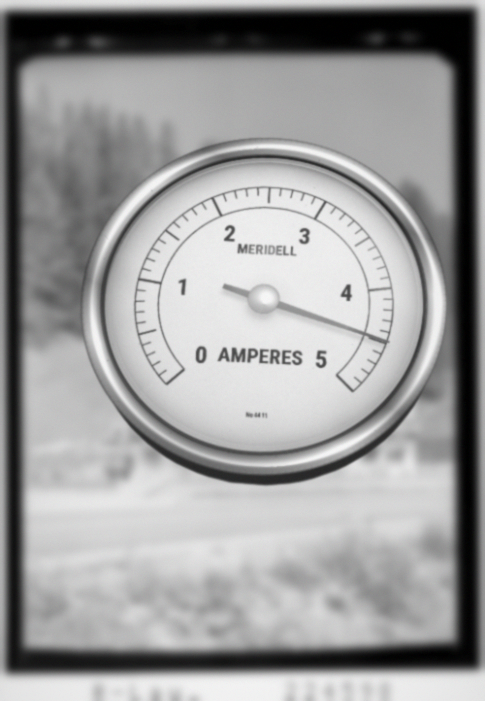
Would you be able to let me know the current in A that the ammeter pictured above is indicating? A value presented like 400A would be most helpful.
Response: 4.5A
